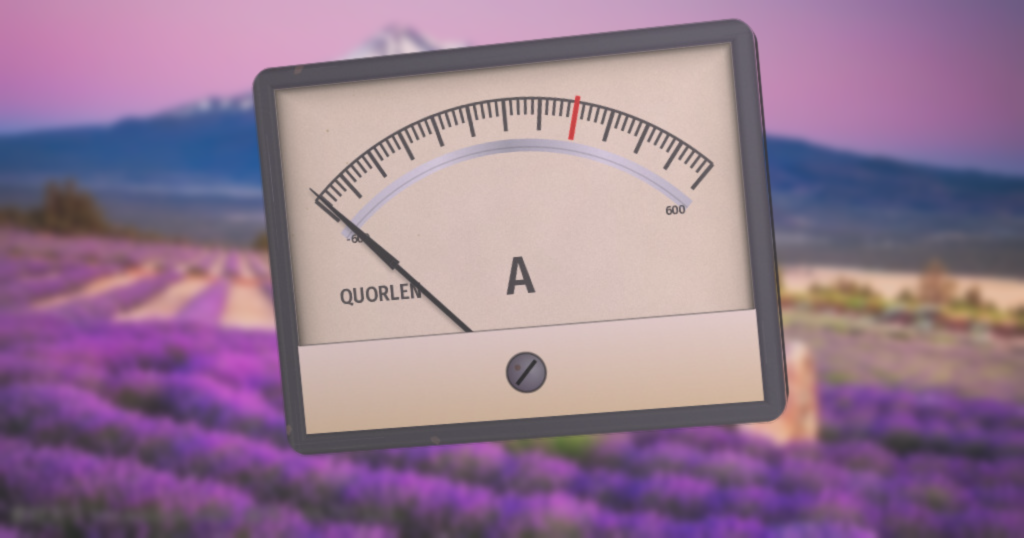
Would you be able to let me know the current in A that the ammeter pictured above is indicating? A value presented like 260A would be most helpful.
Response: -580A
